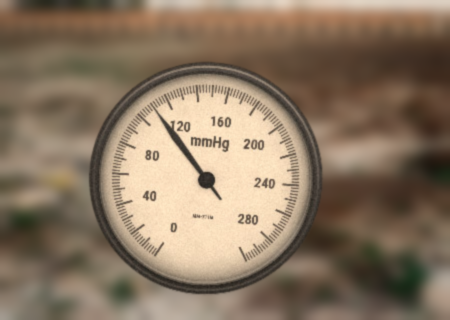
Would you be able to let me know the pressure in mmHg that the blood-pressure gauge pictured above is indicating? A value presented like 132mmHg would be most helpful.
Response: 110mmHg
